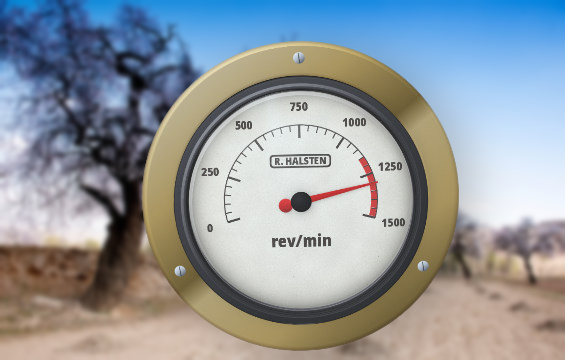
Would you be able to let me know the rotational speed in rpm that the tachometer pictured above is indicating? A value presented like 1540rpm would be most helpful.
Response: 1300rpm
